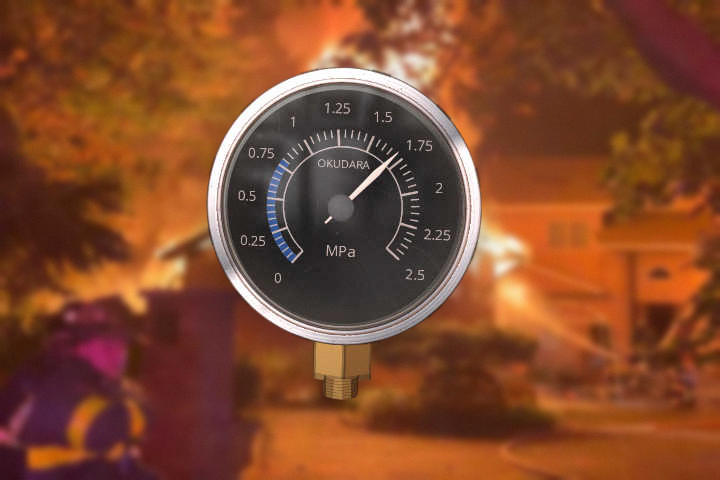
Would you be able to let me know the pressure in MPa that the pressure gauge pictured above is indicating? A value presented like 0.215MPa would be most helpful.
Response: 1.7MPa
